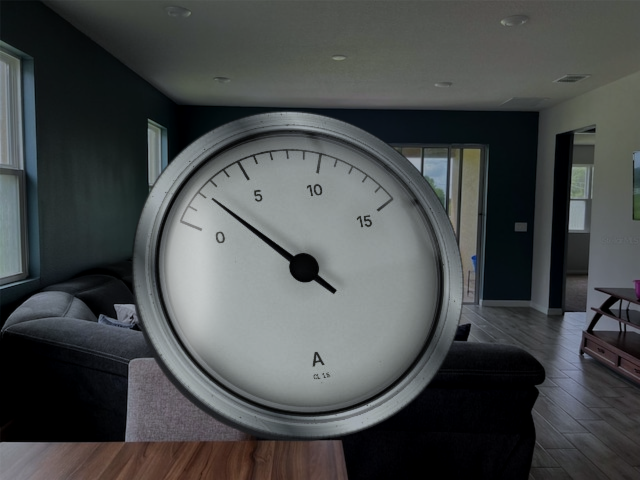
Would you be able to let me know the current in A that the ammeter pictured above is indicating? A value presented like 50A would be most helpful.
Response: 2A
